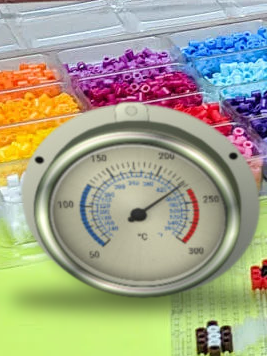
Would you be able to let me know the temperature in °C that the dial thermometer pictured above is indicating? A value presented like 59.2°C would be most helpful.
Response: 225°C
